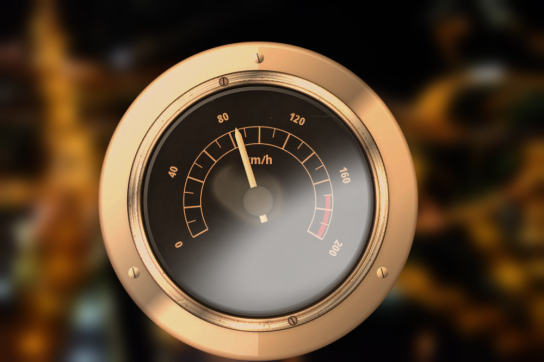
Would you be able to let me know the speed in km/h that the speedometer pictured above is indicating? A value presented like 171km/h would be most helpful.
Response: 85km/h
